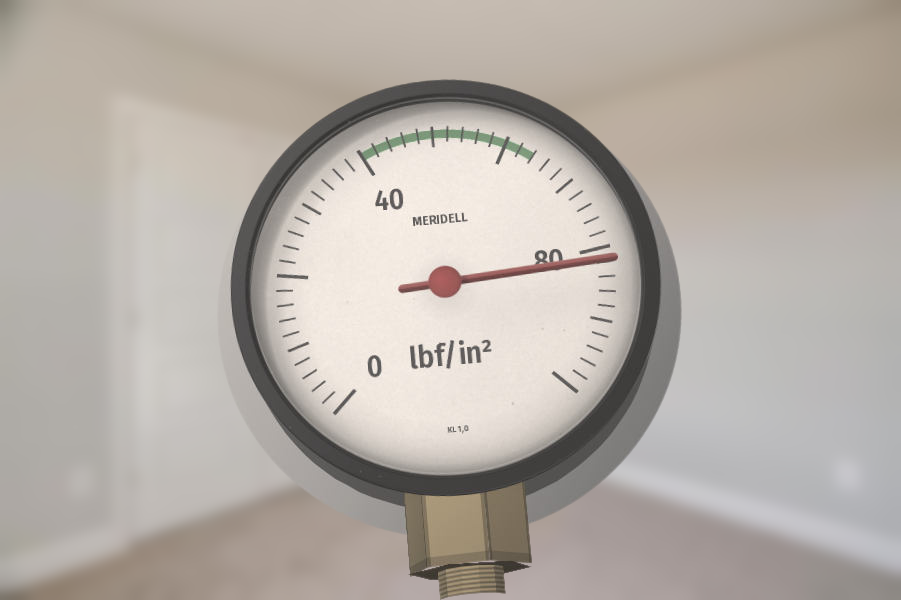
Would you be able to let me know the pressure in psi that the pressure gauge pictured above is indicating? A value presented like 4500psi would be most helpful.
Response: 82psi
